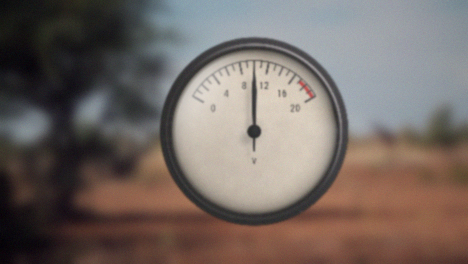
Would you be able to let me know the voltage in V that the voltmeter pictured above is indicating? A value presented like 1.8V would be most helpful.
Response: 10V
